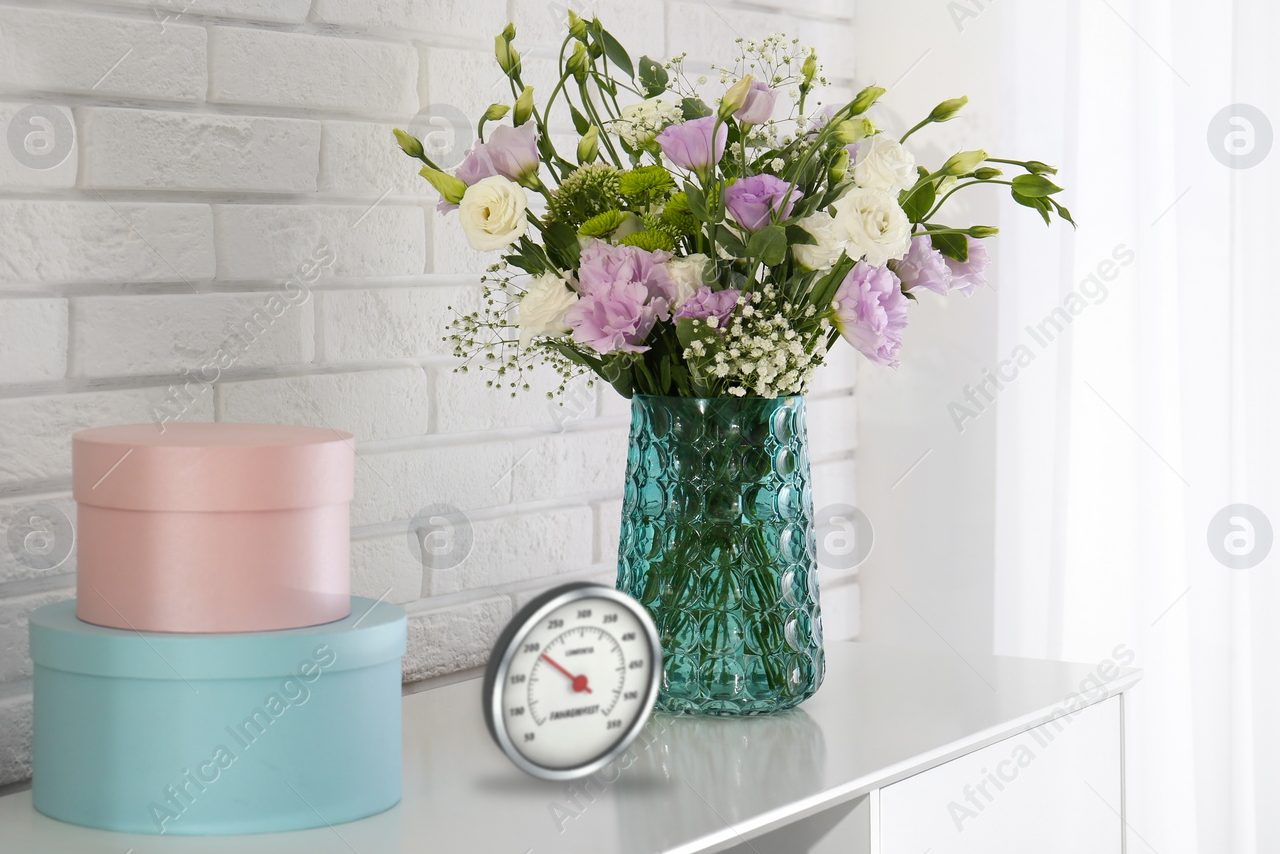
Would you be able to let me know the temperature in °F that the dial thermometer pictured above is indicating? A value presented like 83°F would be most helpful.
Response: 200°F
